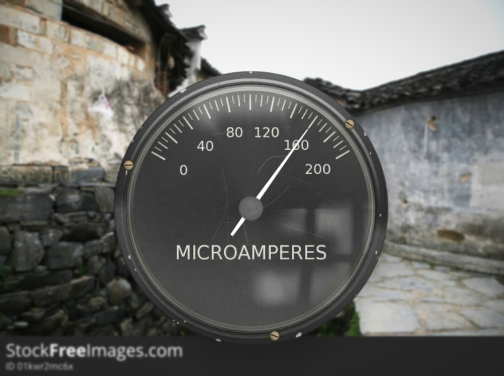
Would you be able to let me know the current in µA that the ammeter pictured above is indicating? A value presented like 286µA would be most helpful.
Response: 160µA
